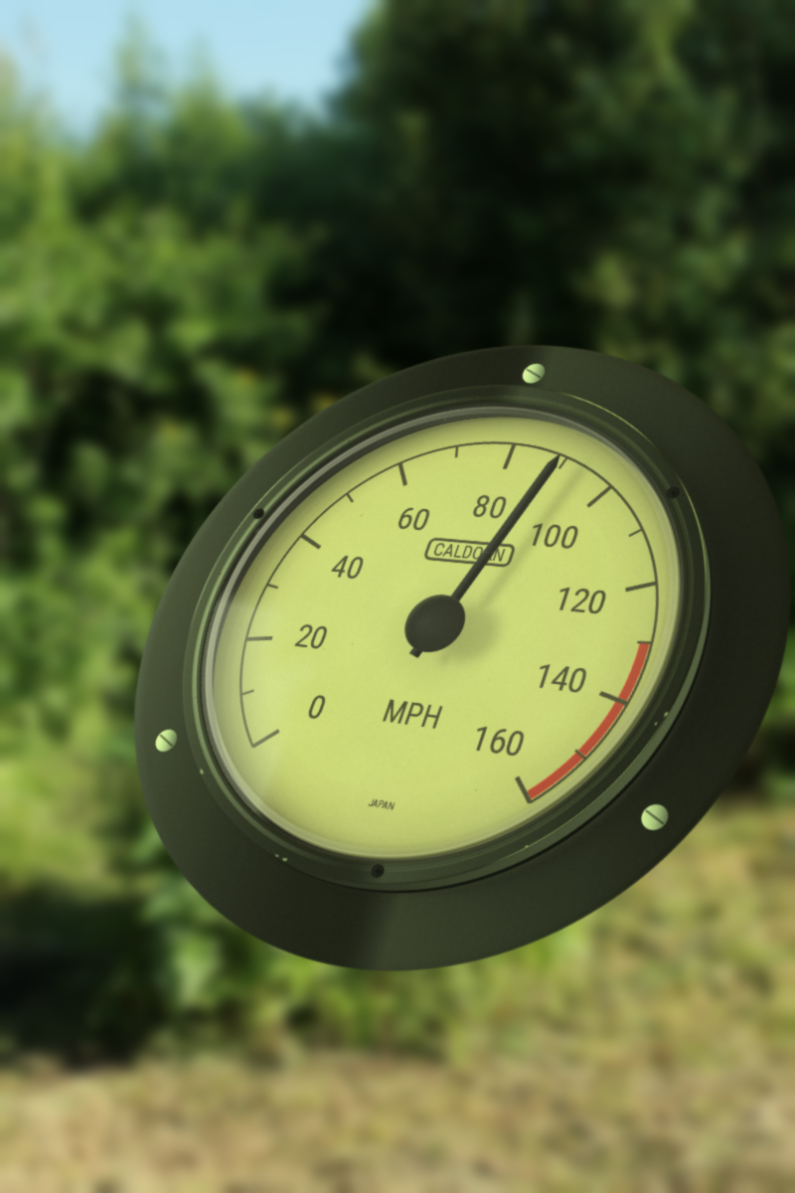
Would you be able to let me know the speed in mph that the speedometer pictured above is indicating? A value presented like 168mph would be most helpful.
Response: 90mph
